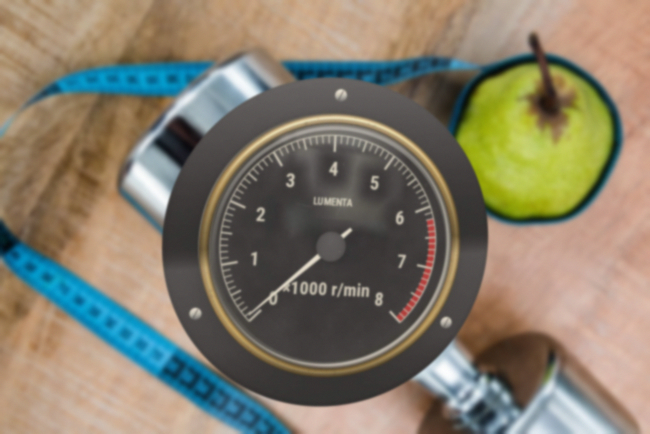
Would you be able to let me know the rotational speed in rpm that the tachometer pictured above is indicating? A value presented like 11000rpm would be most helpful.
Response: 100rpm
